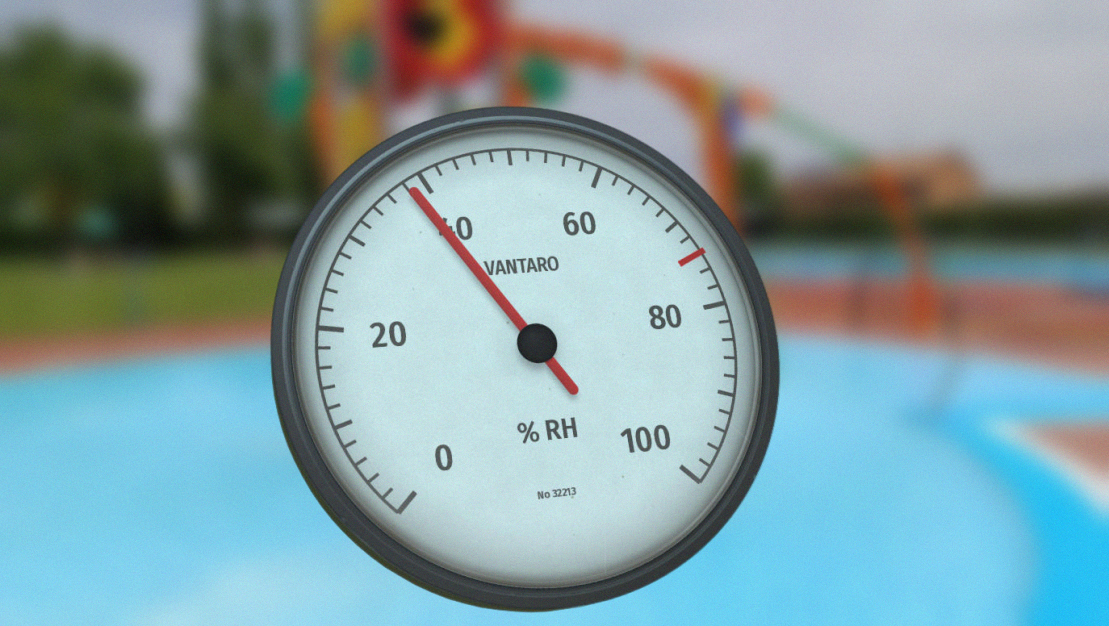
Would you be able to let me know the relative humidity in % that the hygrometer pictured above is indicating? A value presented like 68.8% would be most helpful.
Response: 38%
